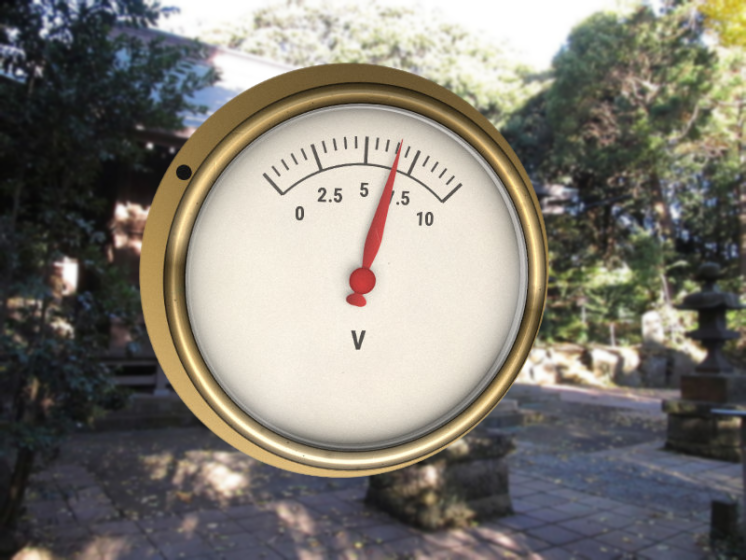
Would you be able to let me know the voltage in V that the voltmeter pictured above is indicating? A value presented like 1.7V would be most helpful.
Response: 6.5V
